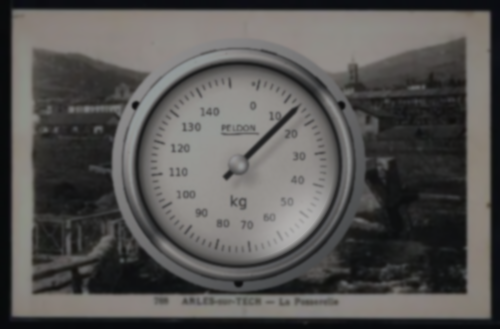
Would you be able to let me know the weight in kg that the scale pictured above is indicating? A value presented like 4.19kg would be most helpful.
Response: 14kg
